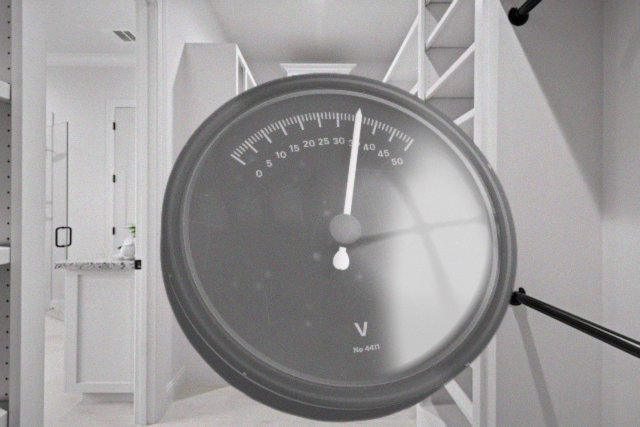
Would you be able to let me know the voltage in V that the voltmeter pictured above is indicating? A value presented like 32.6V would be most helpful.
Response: 35V
